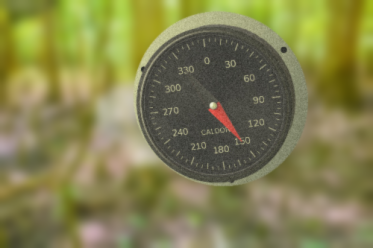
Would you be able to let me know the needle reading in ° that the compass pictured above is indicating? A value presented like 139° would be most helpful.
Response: 150°
